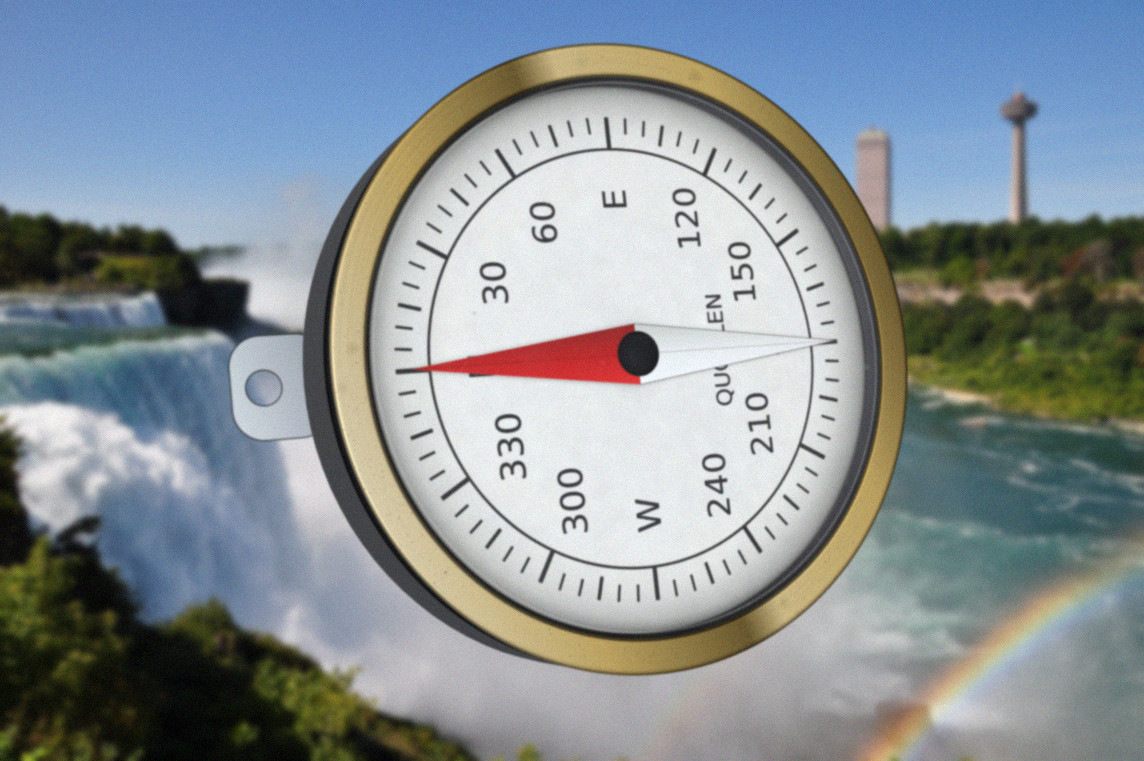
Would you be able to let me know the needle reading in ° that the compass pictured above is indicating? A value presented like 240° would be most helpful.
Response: 0°
